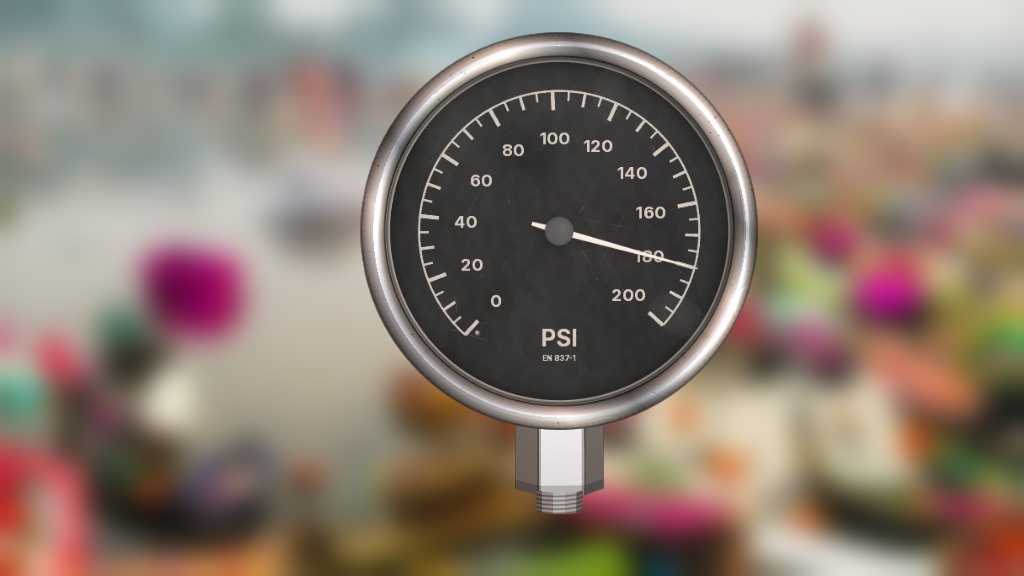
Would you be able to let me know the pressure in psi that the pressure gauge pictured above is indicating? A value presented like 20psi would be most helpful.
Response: 180psi
